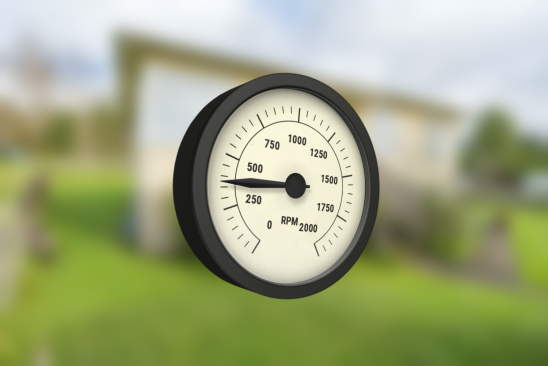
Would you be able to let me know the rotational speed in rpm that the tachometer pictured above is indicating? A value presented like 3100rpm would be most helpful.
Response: 375rpm
